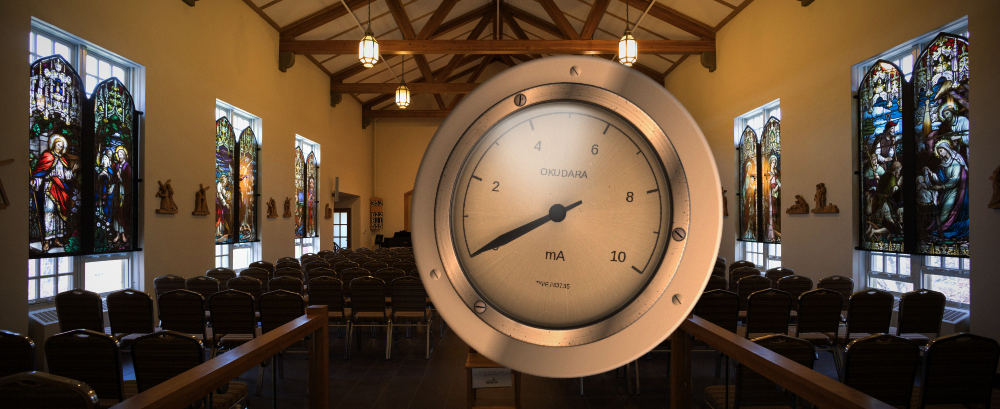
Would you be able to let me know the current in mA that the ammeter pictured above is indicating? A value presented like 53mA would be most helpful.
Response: 0mA
